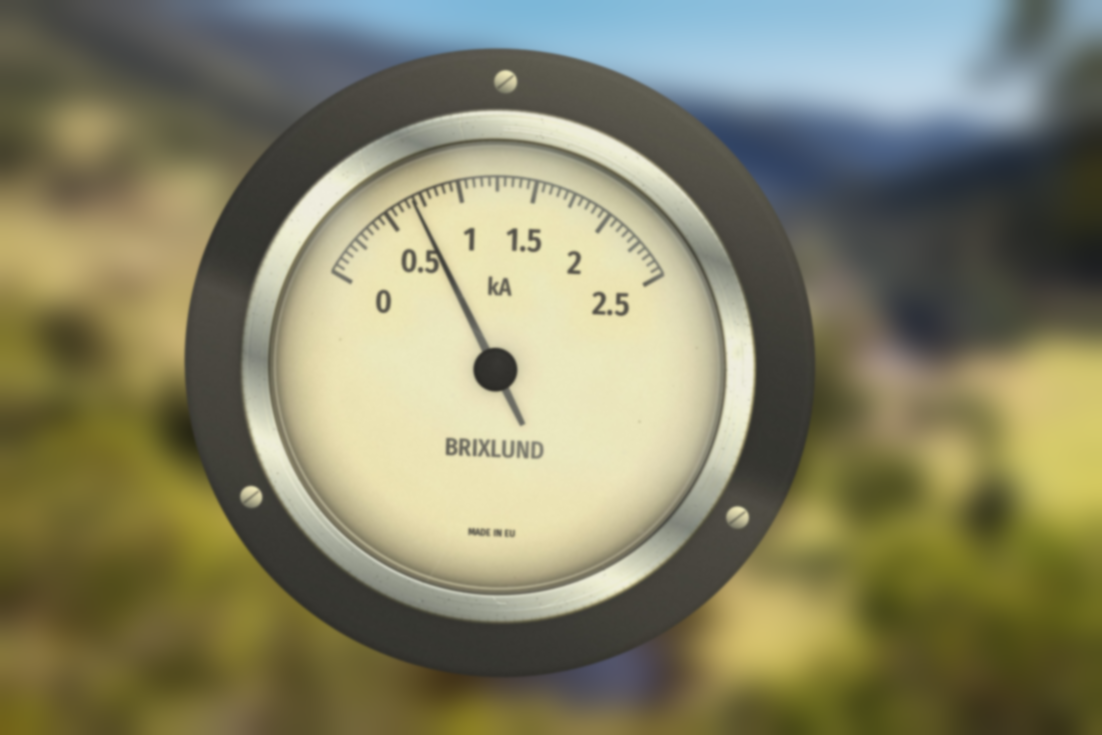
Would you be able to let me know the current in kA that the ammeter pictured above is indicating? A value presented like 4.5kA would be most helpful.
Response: 0.7kA
